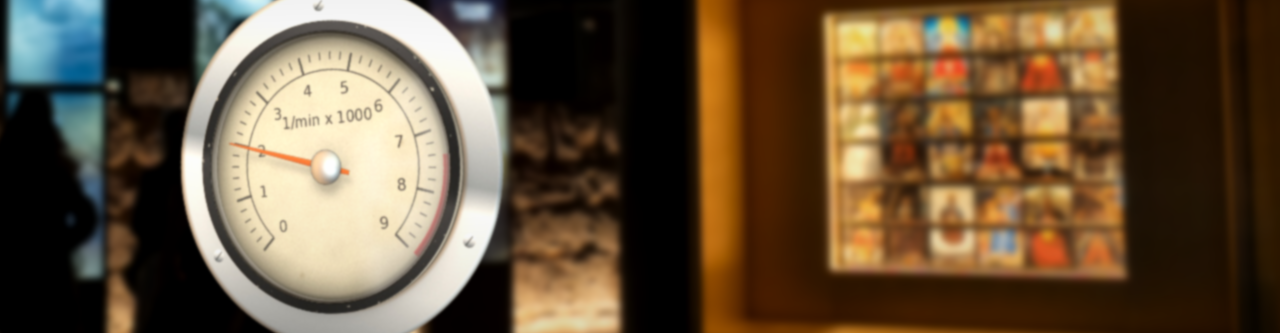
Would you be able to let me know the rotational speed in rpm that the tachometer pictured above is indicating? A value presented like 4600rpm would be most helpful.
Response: 2000rpm
